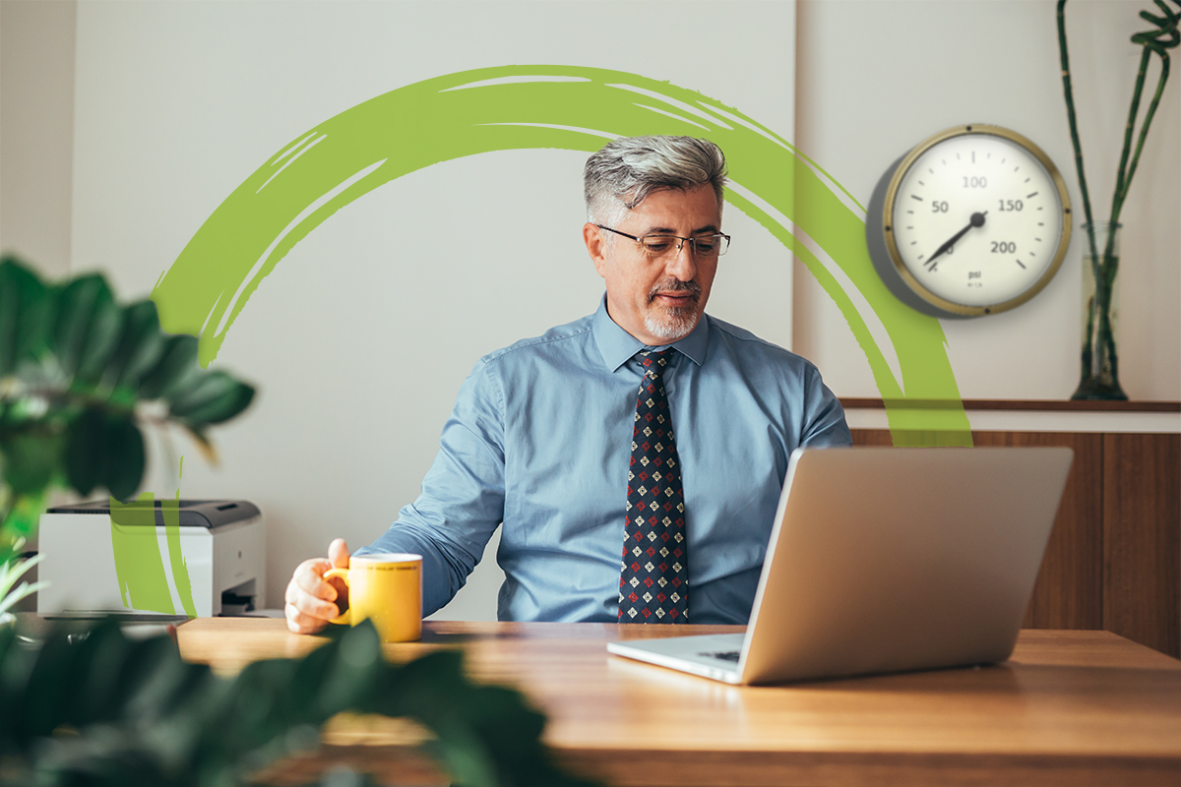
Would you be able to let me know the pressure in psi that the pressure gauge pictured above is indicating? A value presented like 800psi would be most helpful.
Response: 5psi
